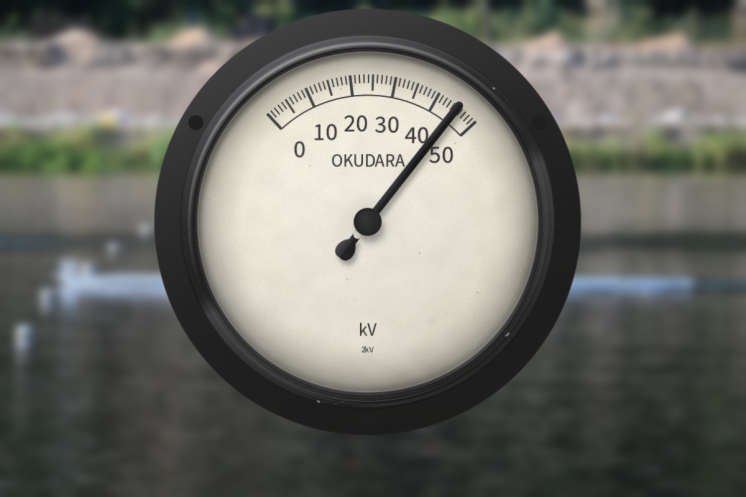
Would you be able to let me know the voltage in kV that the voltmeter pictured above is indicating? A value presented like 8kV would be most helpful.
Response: 45kV
